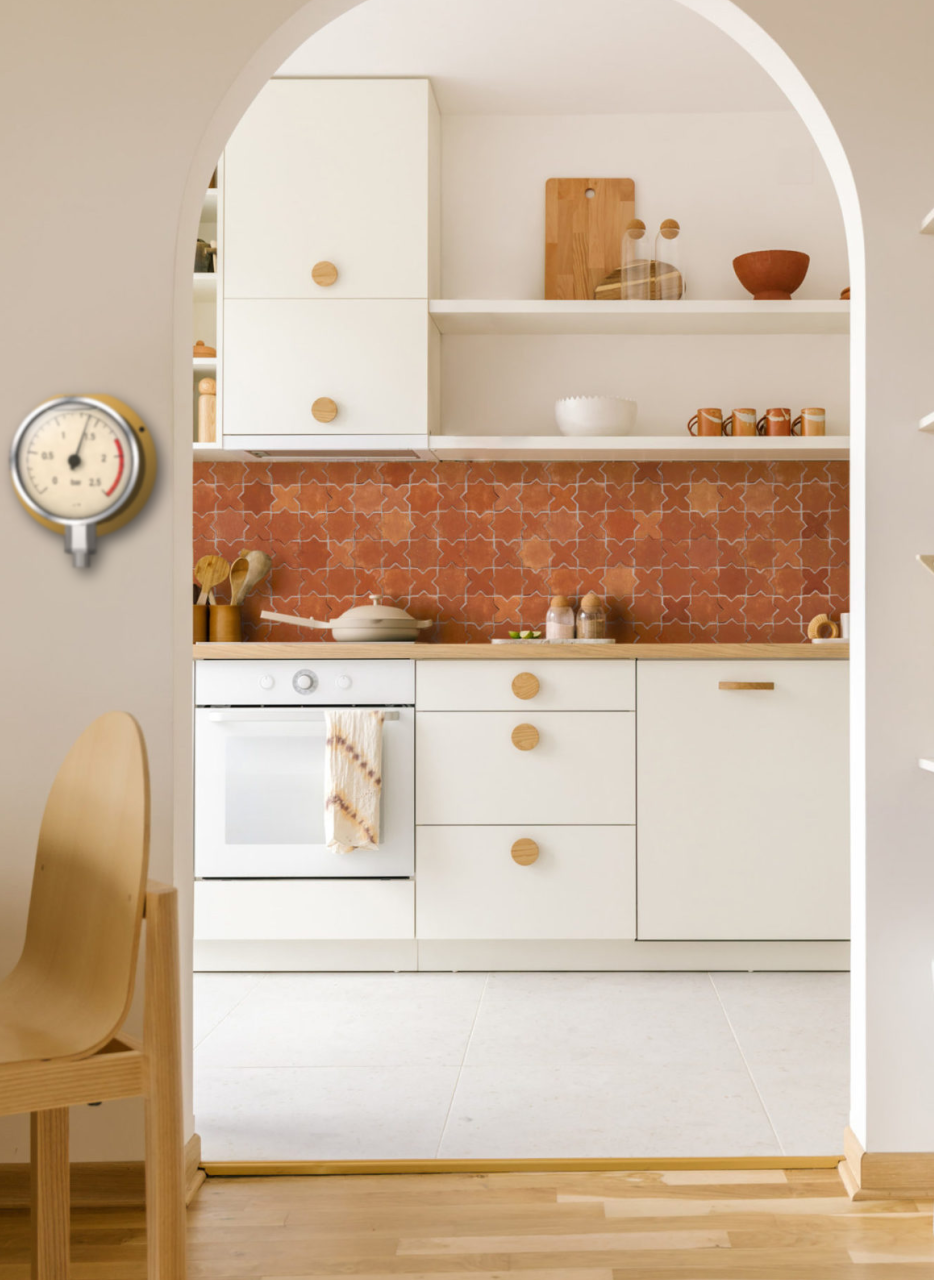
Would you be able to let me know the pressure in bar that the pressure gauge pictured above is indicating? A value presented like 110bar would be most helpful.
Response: 1.4bar
